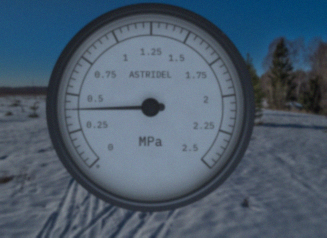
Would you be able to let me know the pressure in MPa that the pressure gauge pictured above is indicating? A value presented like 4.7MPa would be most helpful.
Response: 0.4MPa
